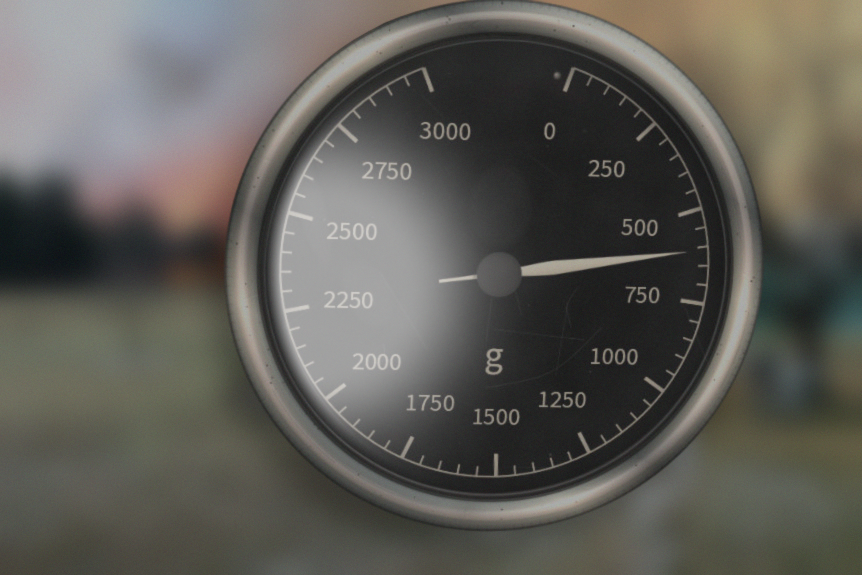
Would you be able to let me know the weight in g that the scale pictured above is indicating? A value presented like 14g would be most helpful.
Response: 600g
